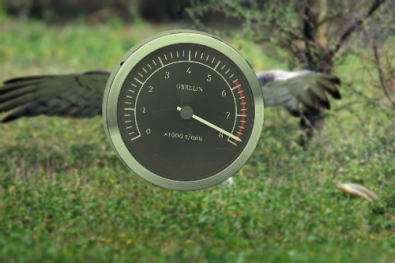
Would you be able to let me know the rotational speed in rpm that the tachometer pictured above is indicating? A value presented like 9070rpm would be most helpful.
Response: 7800rpm
